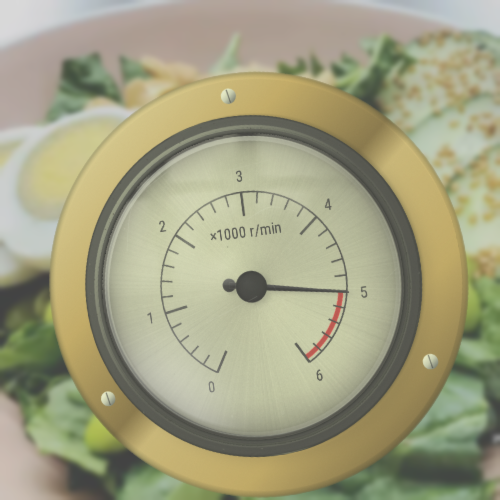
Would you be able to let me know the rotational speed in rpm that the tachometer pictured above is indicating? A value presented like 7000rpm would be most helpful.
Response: 5000rpm
